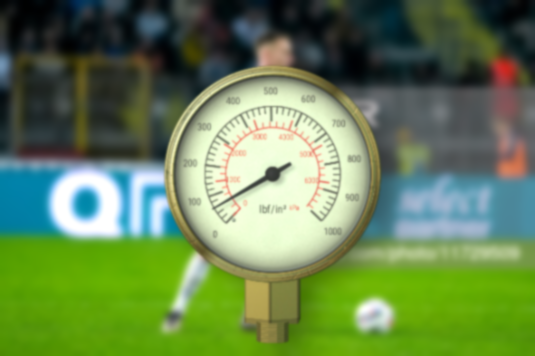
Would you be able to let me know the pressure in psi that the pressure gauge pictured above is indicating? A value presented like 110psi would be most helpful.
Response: 60psi
